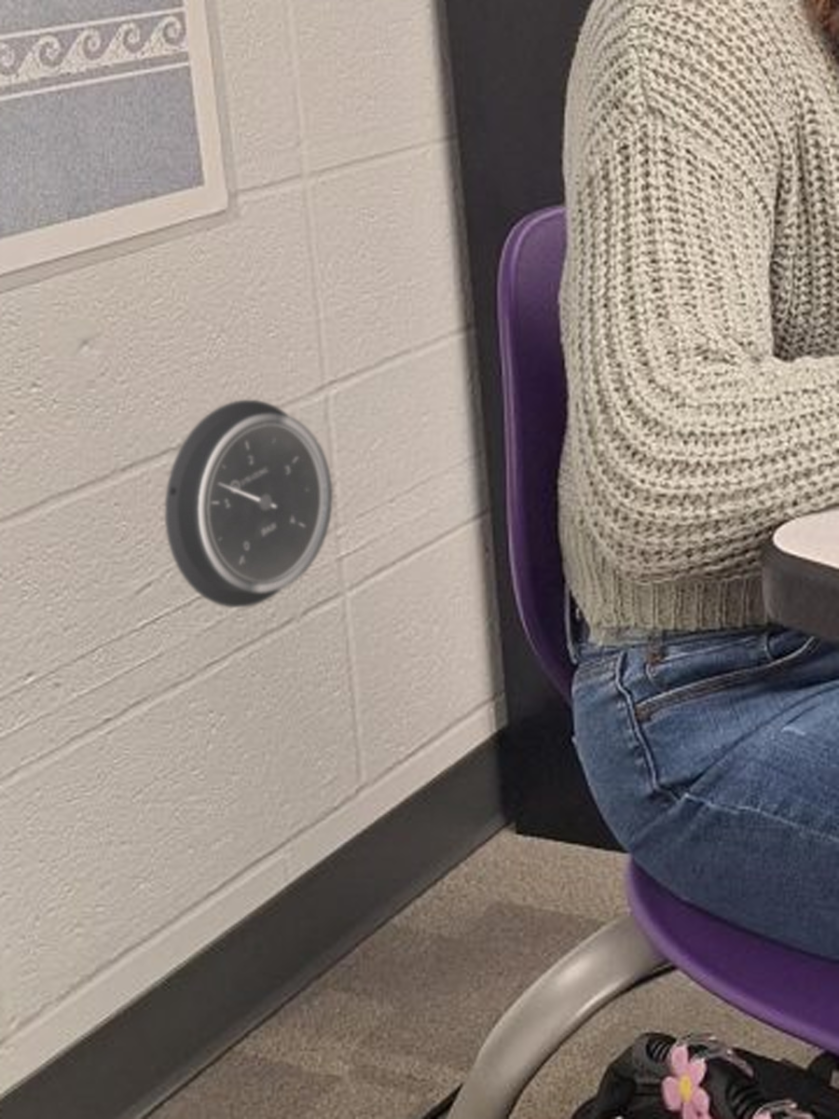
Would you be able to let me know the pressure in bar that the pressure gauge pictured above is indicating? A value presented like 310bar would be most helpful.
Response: 1.25bar
